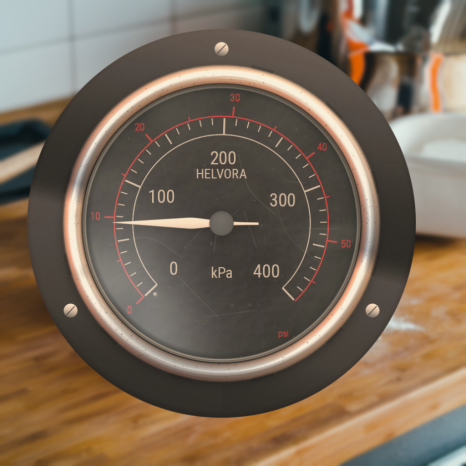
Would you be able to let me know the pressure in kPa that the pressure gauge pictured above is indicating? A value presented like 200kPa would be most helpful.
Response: 65kPa
